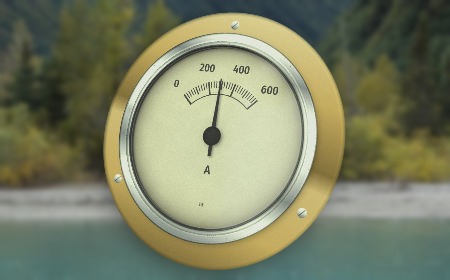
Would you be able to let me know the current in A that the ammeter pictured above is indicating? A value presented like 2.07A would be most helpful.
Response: 300A
